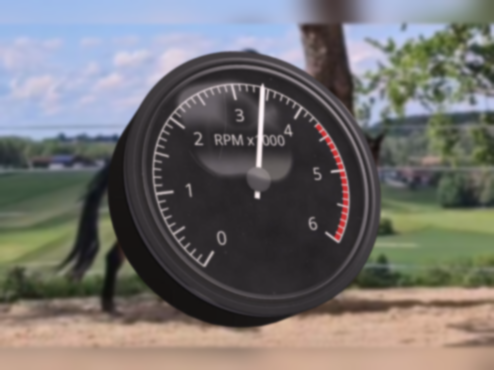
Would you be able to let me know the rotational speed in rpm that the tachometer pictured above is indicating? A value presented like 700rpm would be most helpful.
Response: 3400rpm
